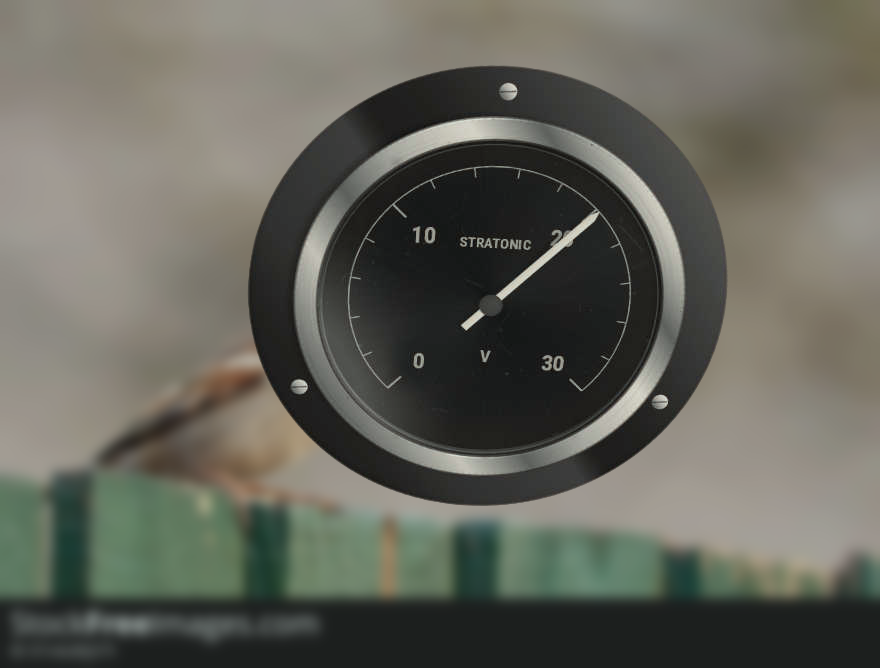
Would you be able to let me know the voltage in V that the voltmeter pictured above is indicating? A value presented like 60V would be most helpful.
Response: 20V
